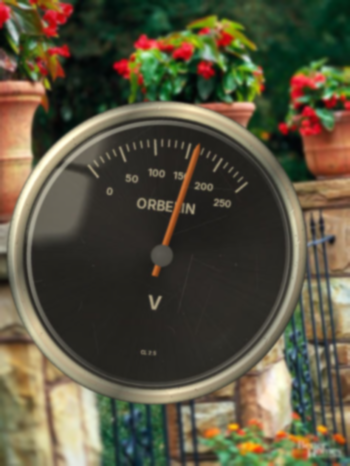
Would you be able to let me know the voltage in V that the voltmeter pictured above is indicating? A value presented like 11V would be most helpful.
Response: 160V
